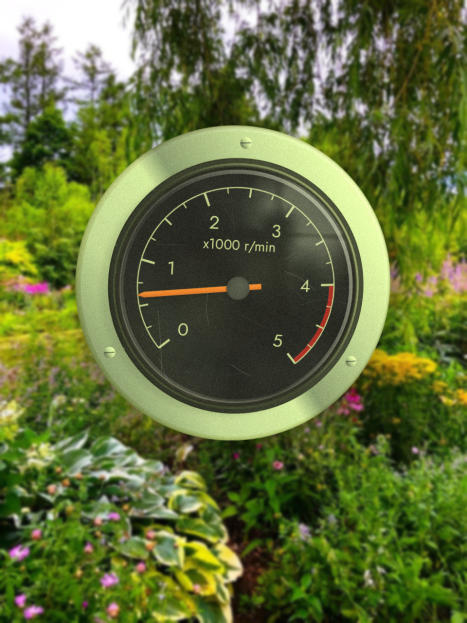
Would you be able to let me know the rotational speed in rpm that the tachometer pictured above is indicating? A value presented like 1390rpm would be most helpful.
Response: 625rpm
